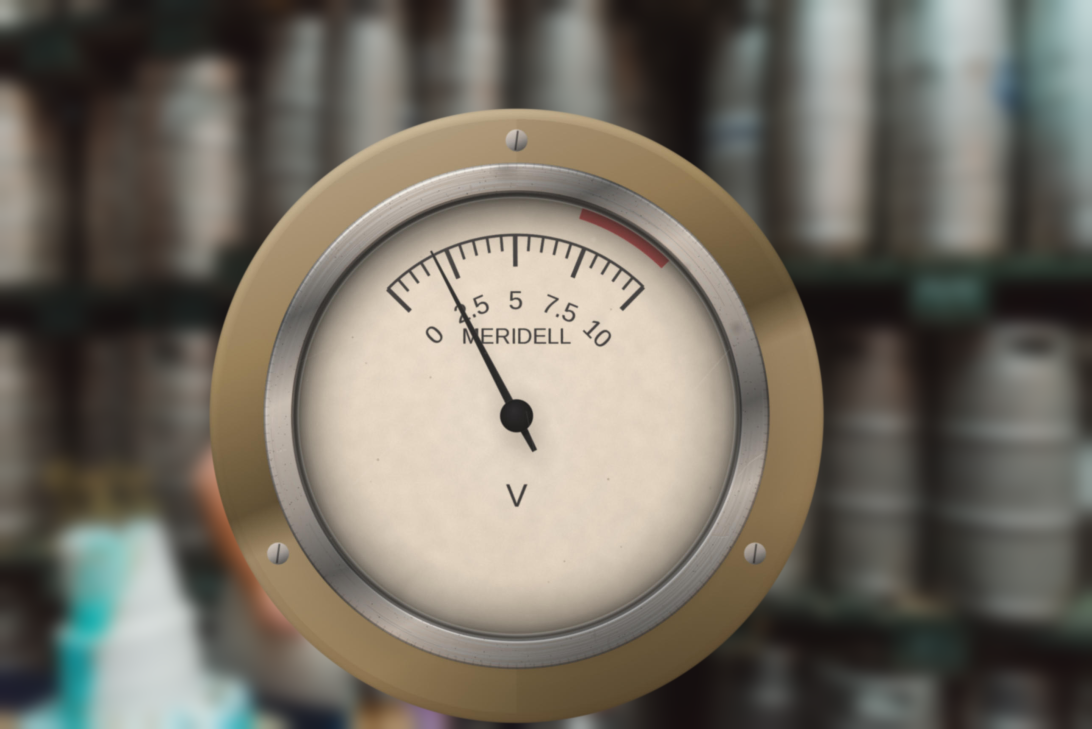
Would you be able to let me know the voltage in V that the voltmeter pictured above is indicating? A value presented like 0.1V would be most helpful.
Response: 2V
